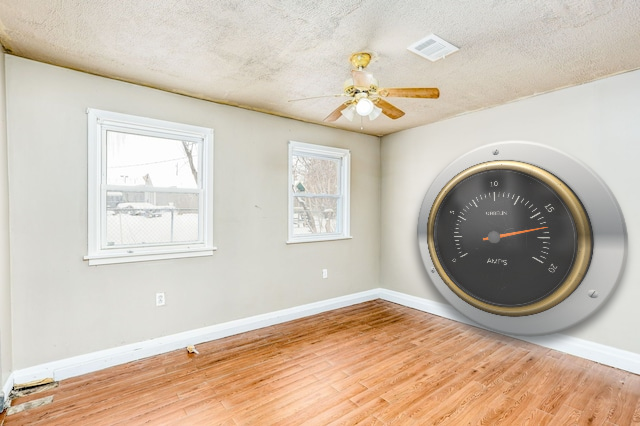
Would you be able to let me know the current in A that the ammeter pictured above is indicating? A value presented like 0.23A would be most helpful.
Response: 16.5A
